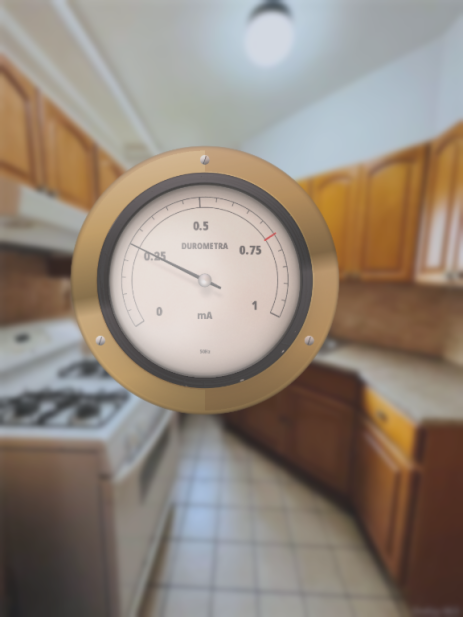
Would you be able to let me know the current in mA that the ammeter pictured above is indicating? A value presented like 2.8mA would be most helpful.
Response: 0.25mA
